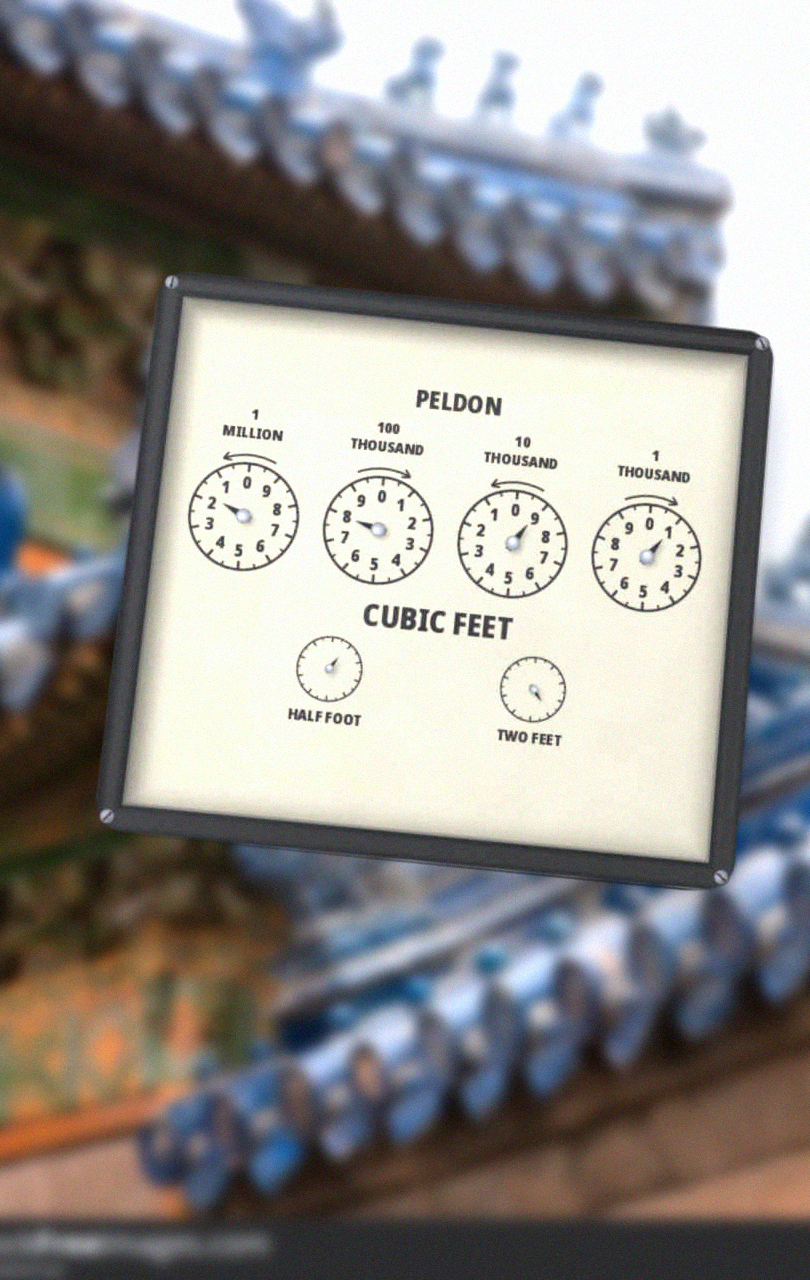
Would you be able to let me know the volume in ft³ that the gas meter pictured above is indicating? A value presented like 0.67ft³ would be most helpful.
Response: 179100ft³
